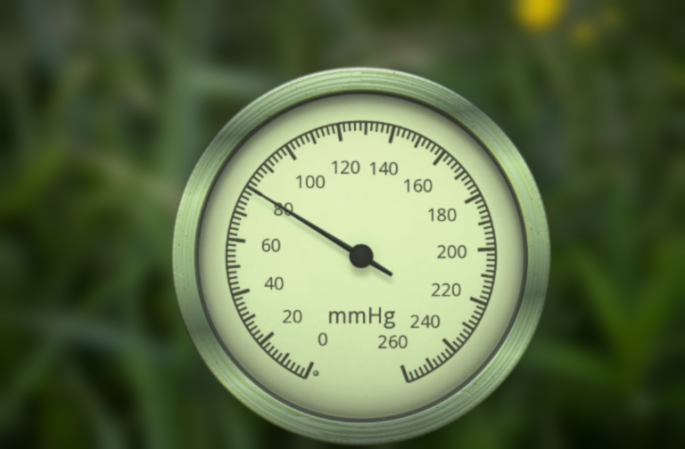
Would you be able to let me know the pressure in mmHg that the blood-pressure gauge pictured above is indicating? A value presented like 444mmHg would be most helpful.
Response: 80mmHg
